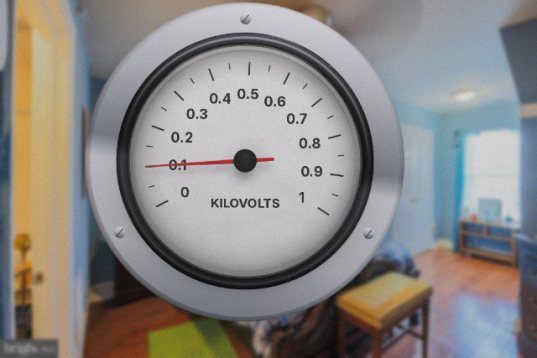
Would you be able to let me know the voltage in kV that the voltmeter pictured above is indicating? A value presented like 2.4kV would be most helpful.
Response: 0.1kV
